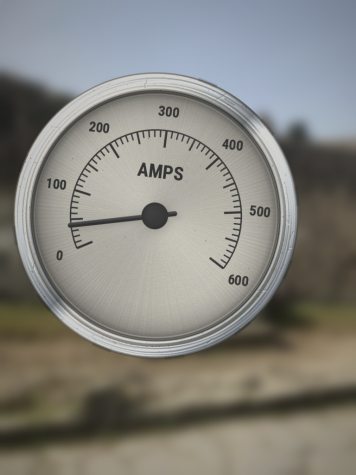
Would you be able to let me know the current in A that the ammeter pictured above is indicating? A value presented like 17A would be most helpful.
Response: 40A
